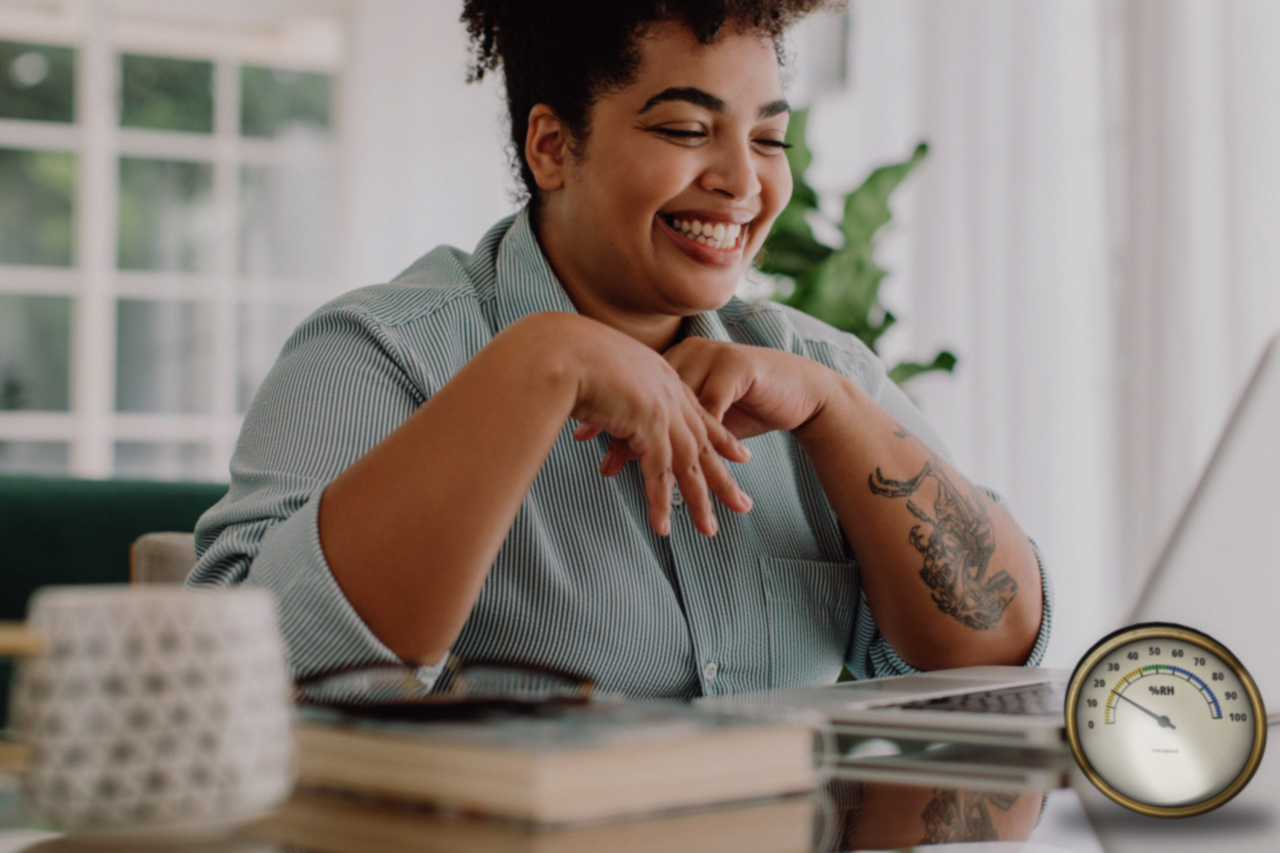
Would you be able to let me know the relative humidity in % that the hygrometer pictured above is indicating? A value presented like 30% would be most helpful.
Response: 20%
